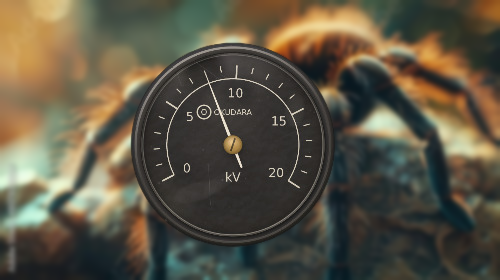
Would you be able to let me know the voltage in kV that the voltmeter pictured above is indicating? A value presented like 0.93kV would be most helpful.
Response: 8kV
